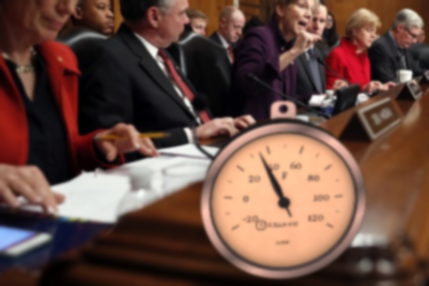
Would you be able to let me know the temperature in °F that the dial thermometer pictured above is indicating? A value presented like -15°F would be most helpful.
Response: 35°F
